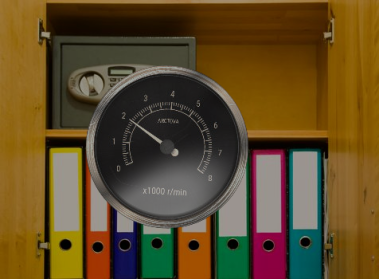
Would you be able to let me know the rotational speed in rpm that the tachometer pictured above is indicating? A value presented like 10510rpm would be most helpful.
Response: 2000rpm
